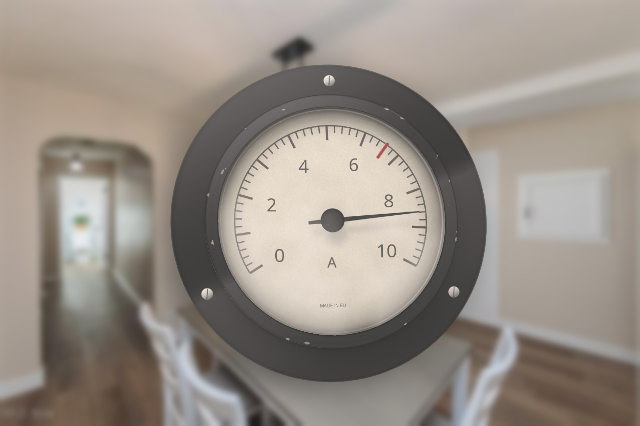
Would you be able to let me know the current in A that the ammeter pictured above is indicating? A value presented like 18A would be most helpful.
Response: 8.6A
